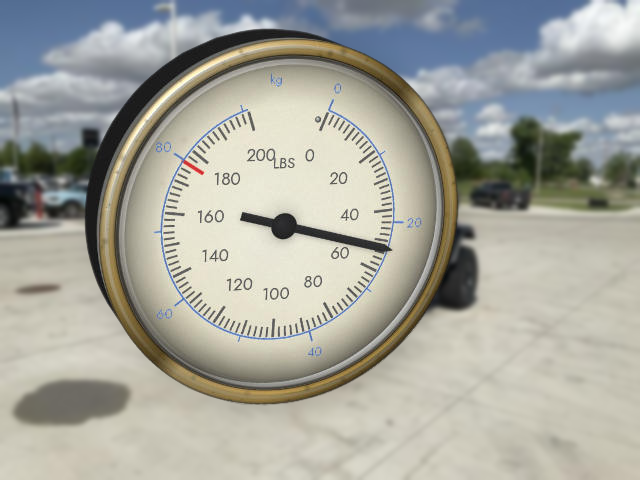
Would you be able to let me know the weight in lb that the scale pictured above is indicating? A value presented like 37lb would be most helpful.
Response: 52lb
